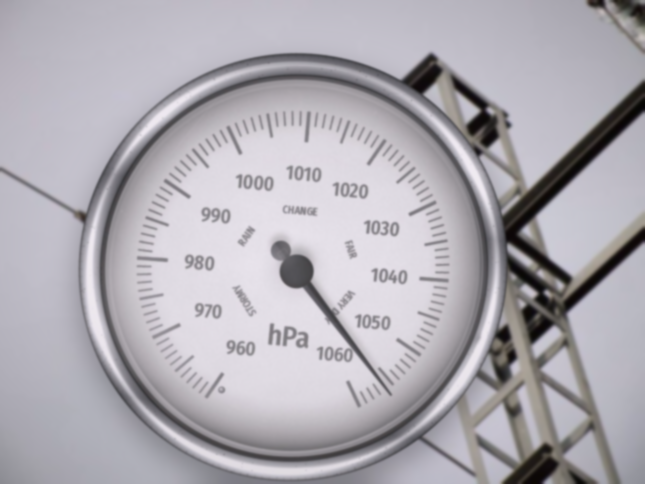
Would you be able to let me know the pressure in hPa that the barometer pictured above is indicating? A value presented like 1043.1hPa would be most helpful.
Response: 1056hPa
